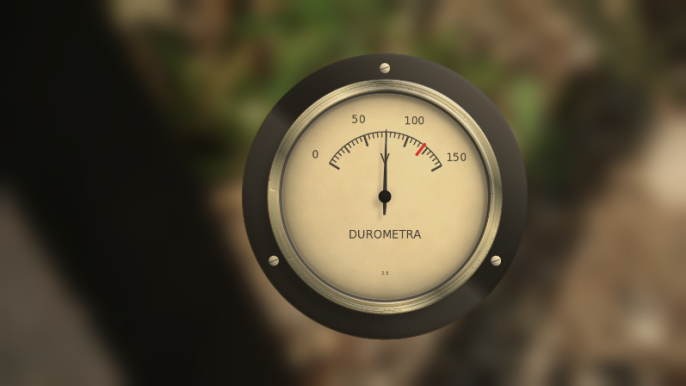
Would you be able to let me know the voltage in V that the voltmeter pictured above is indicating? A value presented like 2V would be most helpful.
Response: 75V
